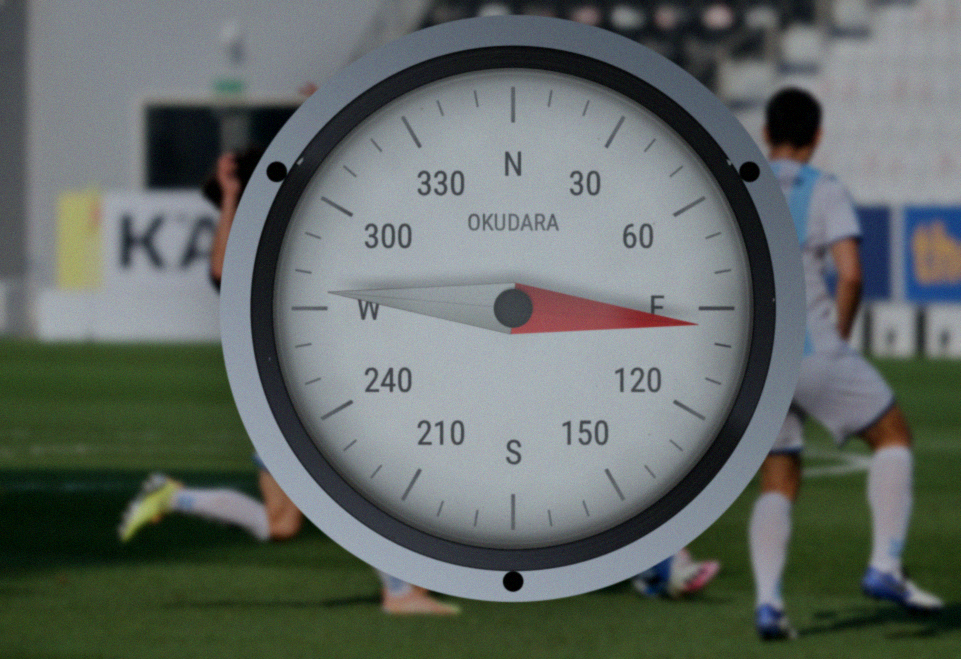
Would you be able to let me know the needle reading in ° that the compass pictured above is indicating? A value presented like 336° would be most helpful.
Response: 95°
